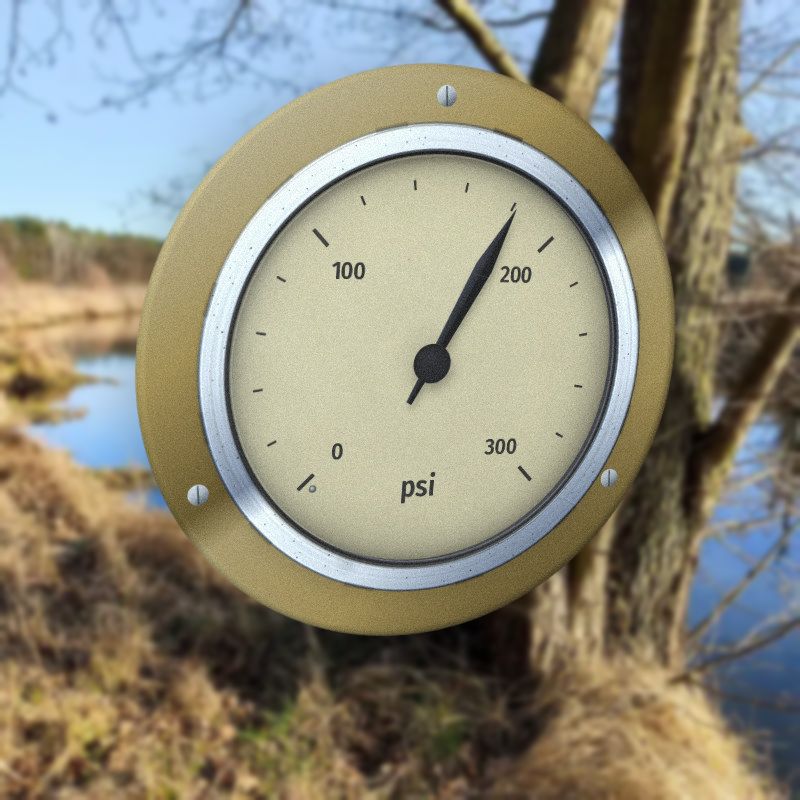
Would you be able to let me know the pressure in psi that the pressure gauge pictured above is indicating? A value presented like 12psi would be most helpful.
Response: 180psi
